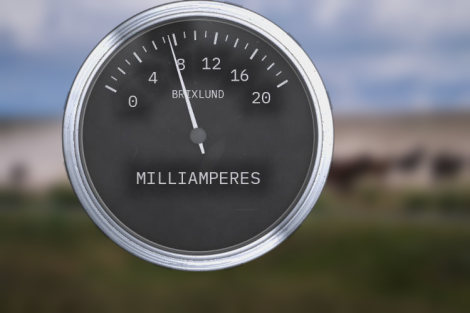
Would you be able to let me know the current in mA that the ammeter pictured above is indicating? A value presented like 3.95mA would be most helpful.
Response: 7.5mA
